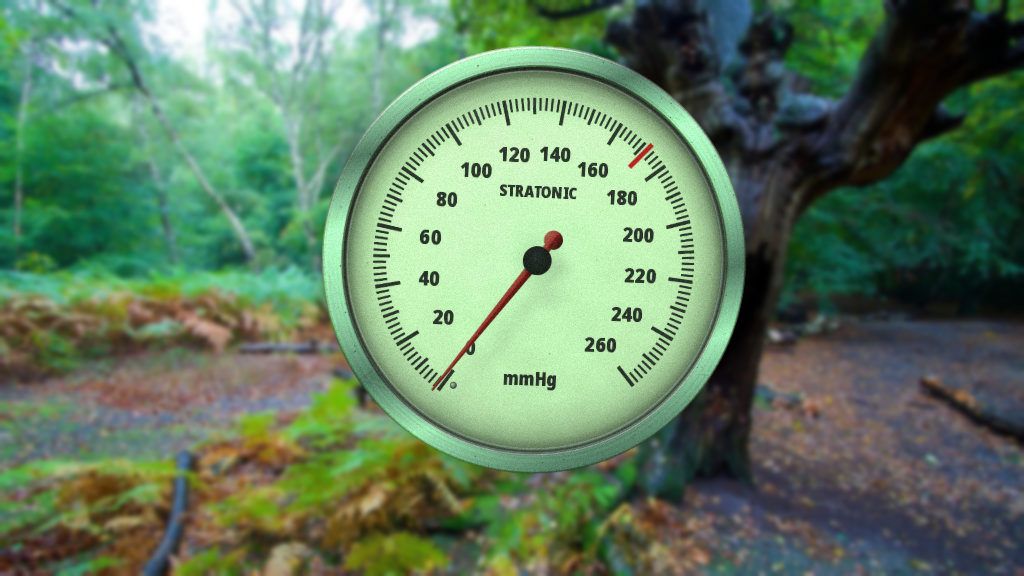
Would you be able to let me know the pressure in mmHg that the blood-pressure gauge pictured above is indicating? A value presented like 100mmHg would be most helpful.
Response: 2mmHg
